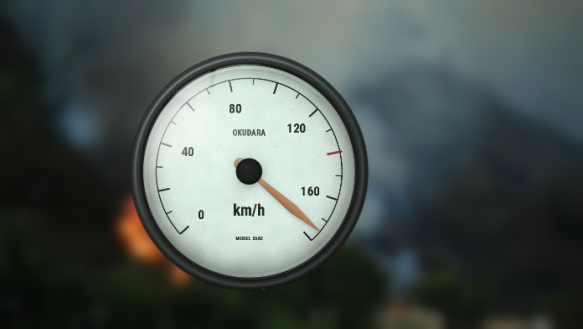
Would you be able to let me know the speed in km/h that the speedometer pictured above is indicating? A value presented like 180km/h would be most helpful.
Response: 175km/h
